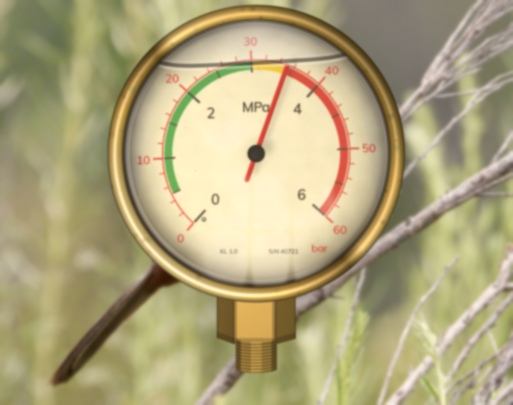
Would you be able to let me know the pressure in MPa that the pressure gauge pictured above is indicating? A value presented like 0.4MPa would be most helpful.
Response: 3.5MPa
